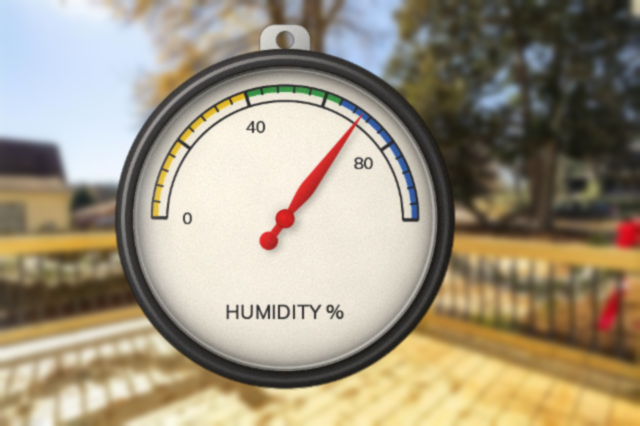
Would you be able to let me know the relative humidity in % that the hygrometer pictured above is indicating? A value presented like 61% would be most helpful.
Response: 70%
